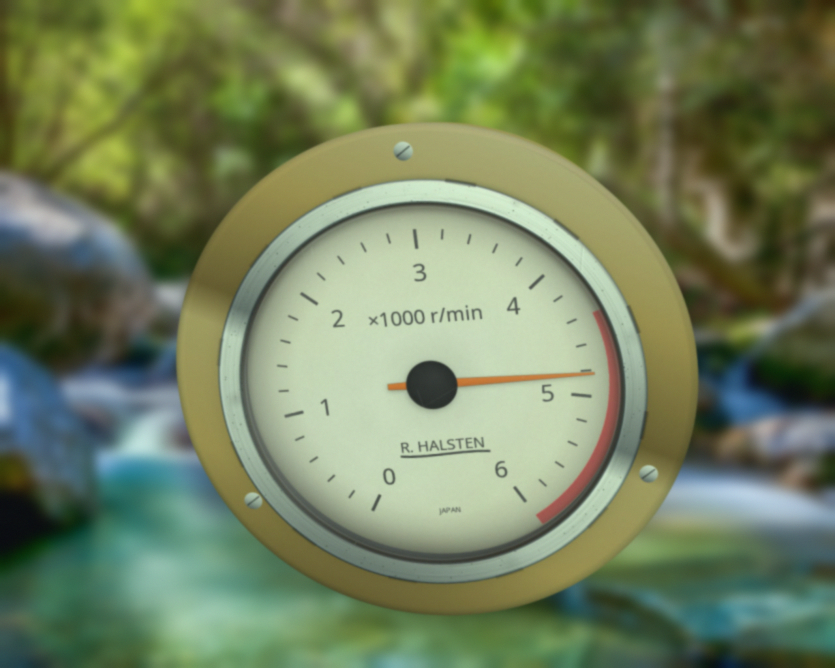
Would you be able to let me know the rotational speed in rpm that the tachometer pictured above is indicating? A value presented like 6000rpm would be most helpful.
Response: 4800rpm
